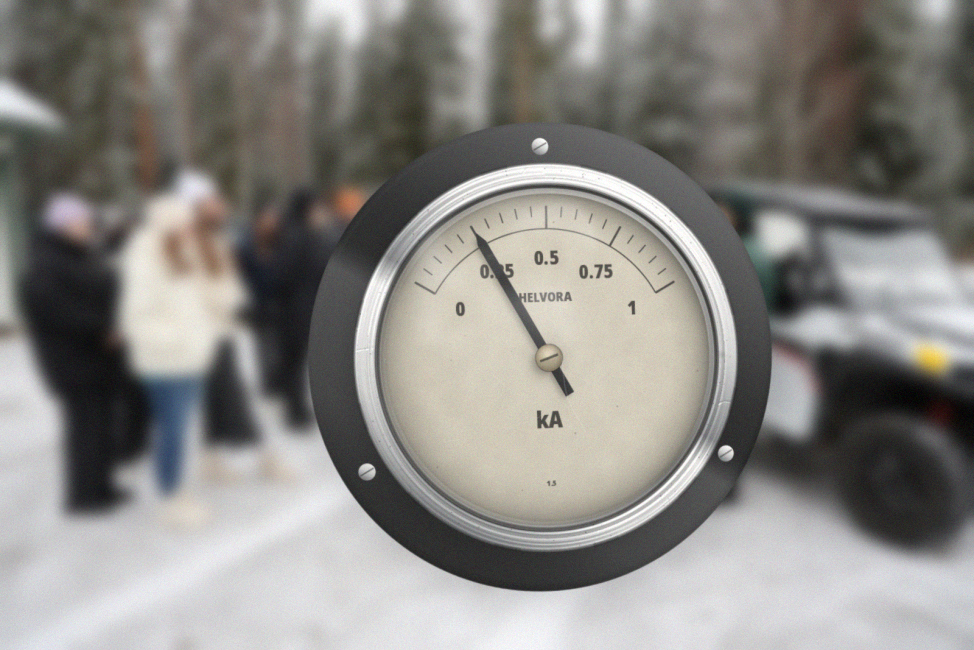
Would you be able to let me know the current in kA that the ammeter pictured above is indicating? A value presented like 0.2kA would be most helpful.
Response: 0.25kA
